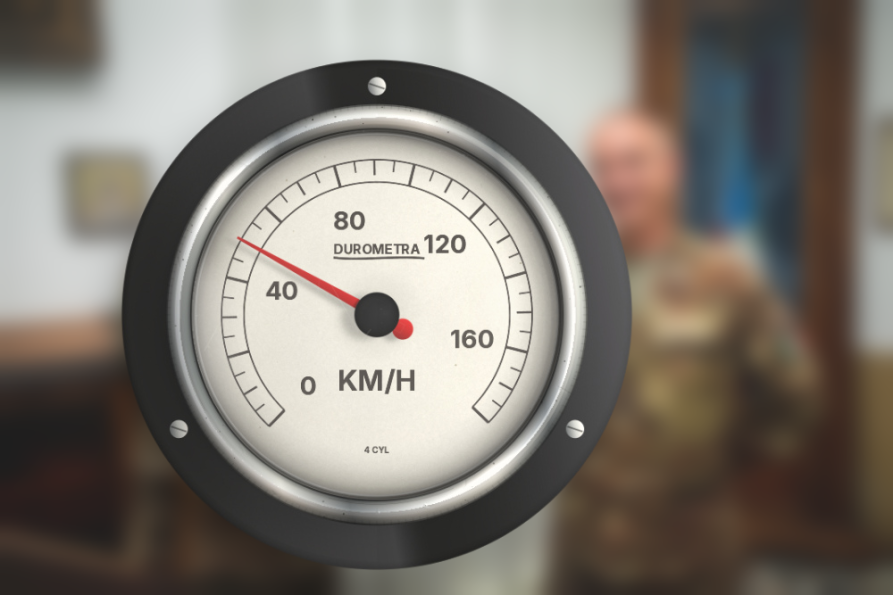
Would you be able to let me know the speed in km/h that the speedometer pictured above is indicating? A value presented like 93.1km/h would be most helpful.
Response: 50km/h
